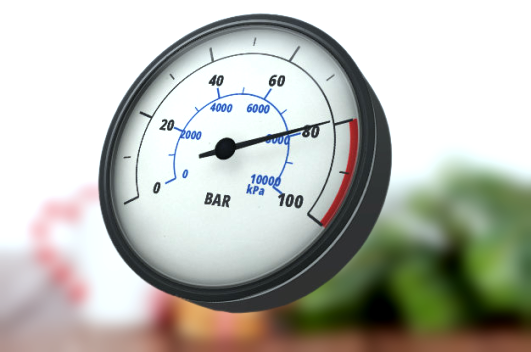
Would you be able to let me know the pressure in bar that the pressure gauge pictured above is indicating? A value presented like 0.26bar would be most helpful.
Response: 80bar
